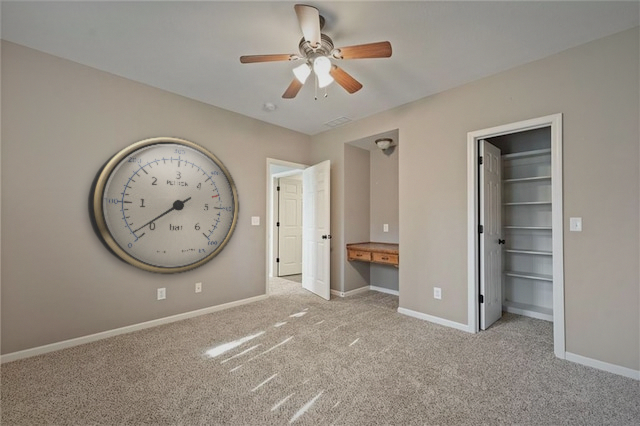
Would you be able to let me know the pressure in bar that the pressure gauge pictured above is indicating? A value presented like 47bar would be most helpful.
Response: 0.2bar
